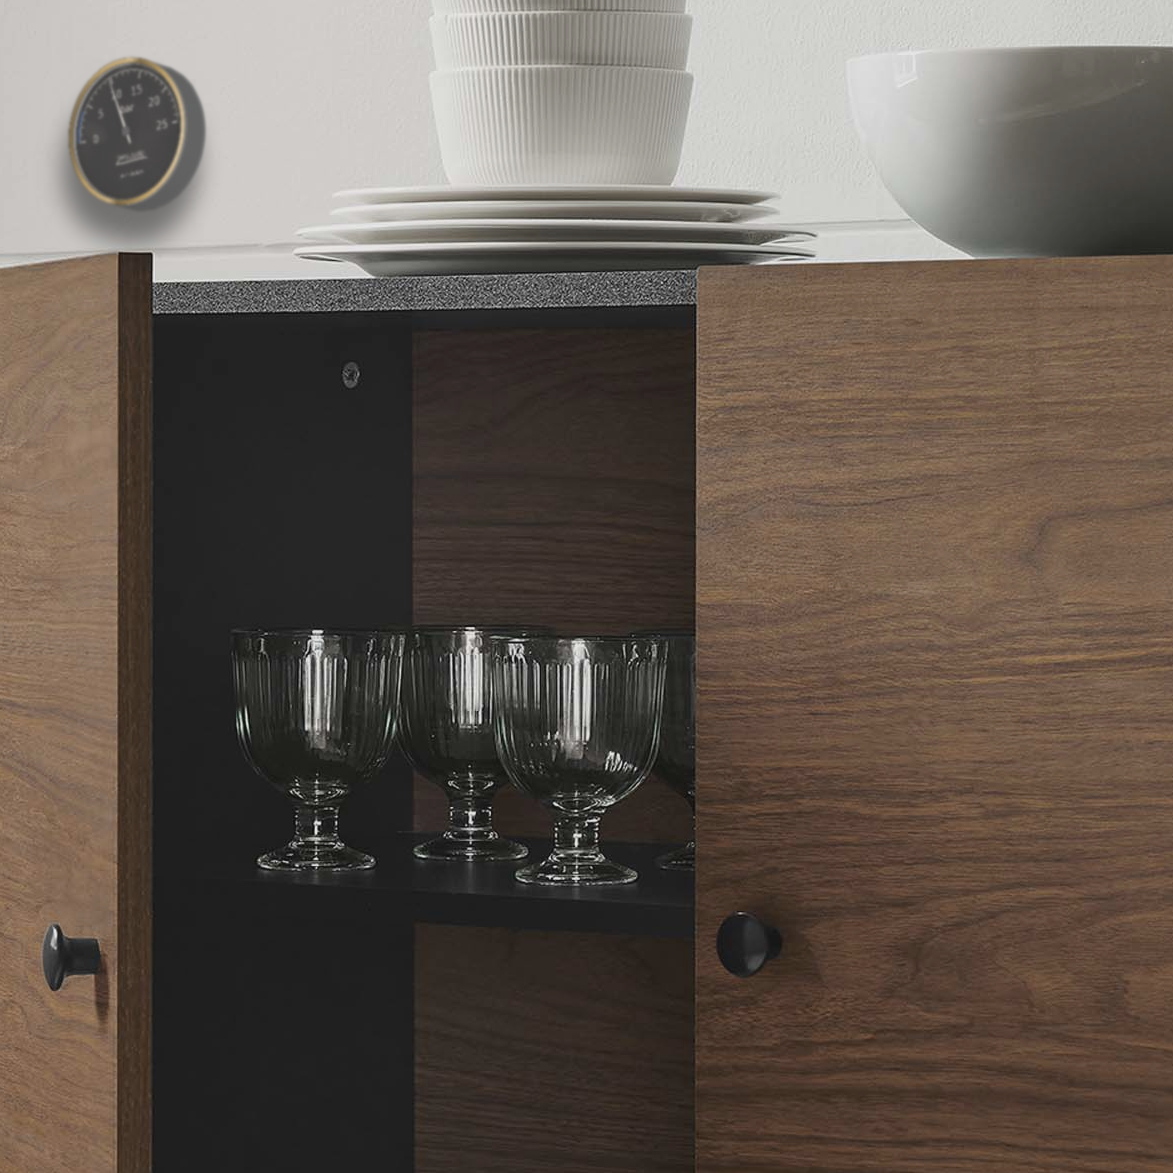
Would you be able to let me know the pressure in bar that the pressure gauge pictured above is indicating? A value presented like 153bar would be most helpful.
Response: 10bar
